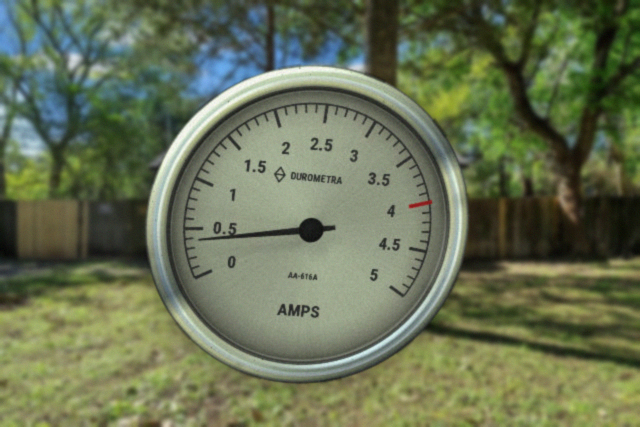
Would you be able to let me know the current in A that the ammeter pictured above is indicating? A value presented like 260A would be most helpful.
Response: 0.4A
